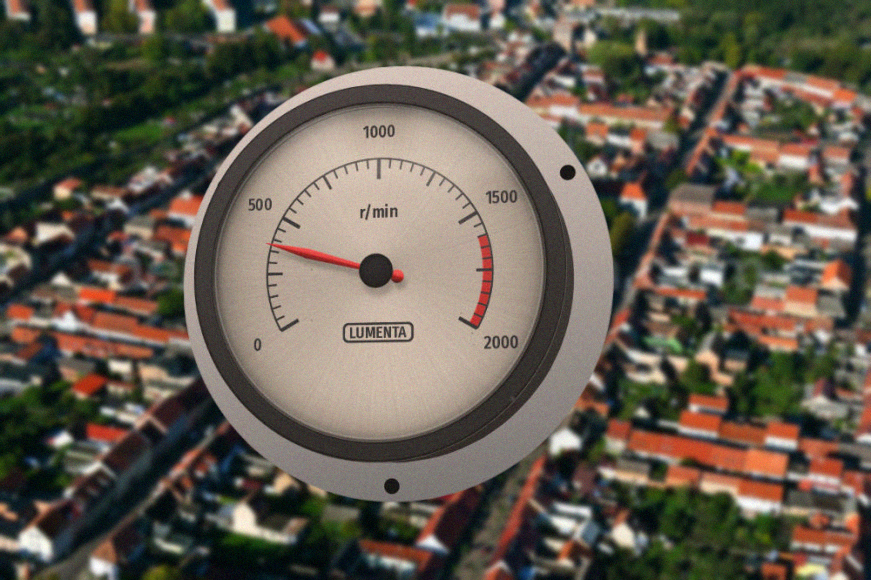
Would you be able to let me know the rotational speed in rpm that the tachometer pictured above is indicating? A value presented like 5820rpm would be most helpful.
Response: 375rpm
